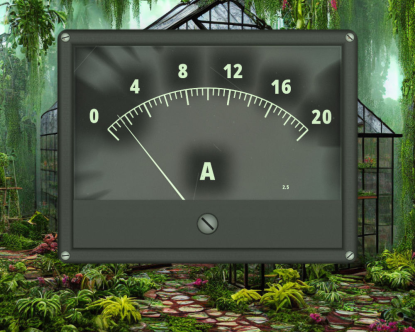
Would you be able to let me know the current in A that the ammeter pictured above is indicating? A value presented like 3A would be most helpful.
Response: 1.5A
